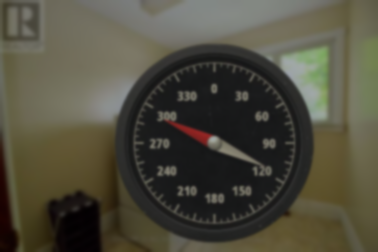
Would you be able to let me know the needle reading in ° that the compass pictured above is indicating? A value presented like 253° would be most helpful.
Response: 295°
